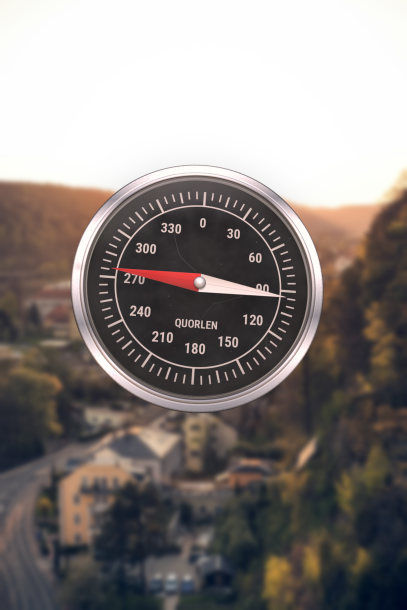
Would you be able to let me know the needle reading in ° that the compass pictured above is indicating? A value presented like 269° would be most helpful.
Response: 275°
